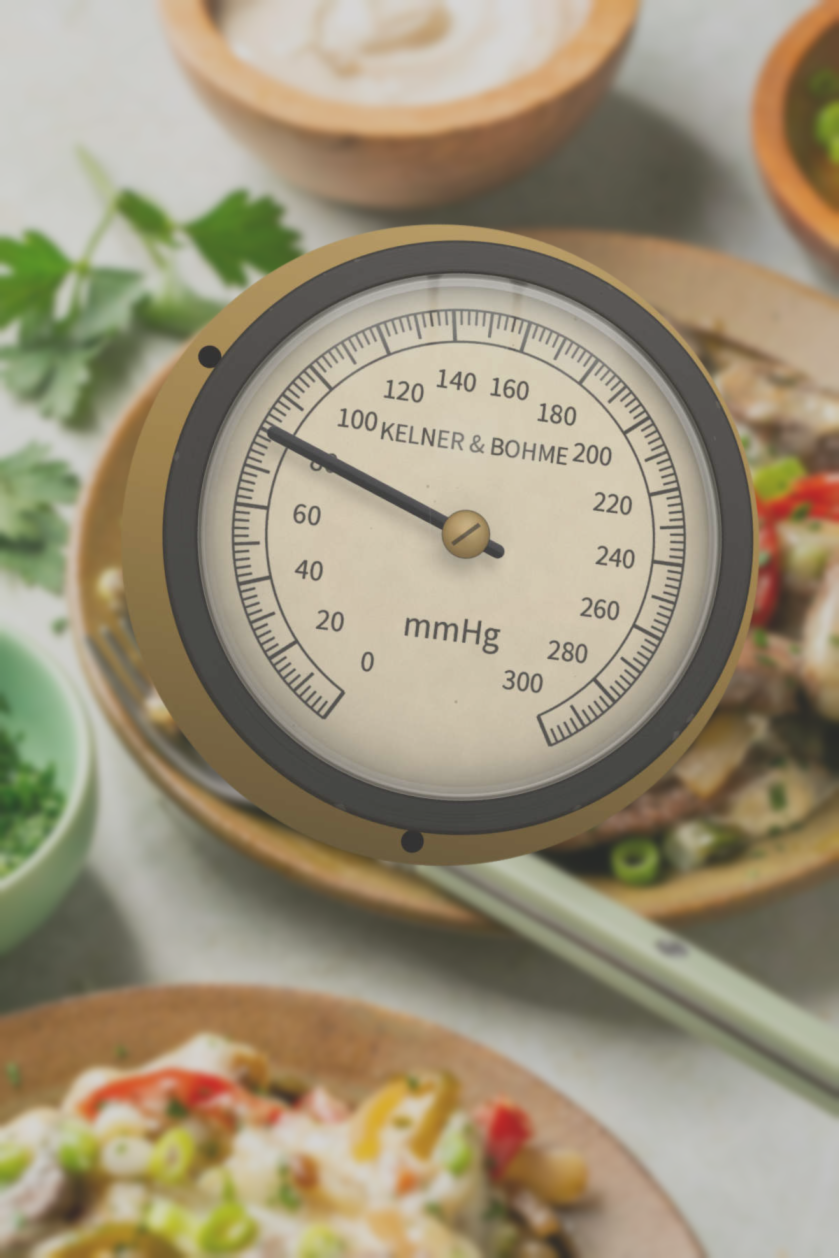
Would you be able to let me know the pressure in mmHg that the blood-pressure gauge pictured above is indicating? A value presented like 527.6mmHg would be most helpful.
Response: 80mmHg
